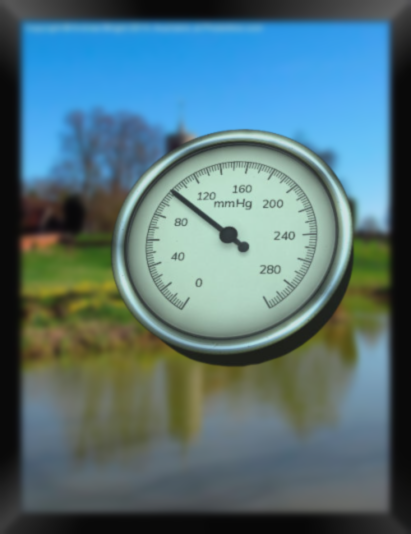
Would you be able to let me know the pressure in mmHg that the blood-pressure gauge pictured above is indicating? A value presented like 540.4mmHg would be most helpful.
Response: 100mmHg
